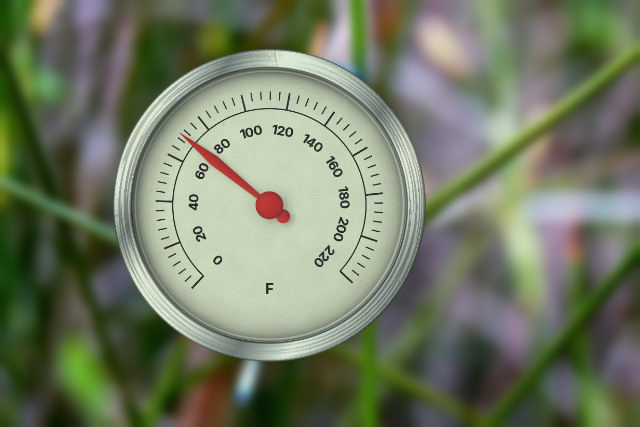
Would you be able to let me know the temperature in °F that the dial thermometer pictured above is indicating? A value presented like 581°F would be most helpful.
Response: 70°F
